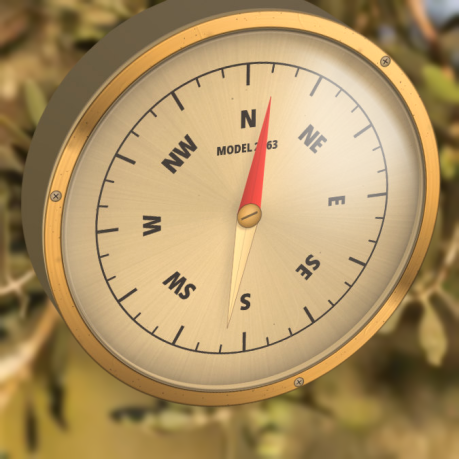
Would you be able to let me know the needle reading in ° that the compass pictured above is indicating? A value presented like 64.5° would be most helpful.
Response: 10°
